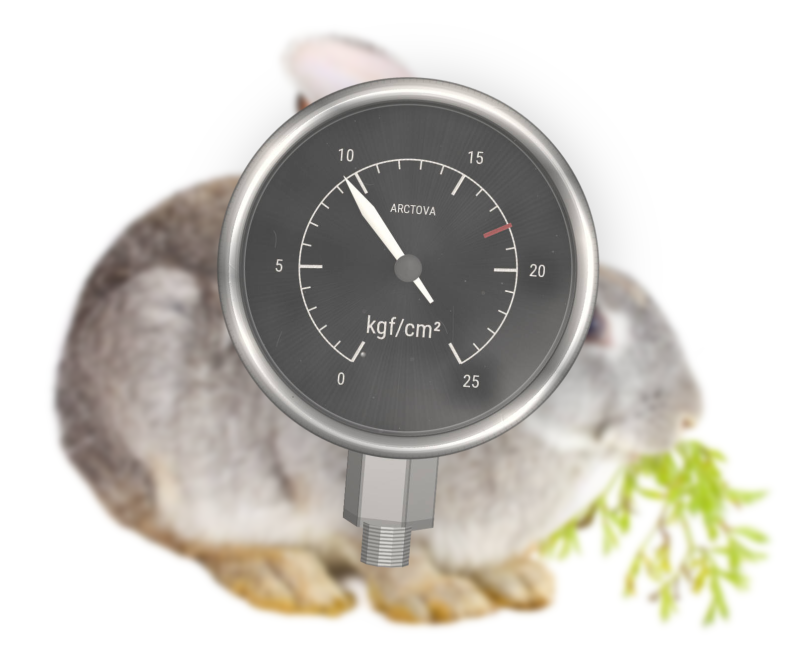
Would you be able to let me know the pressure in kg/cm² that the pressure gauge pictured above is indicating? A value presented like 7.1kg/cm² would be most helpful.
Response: 9.5kg/cm²
